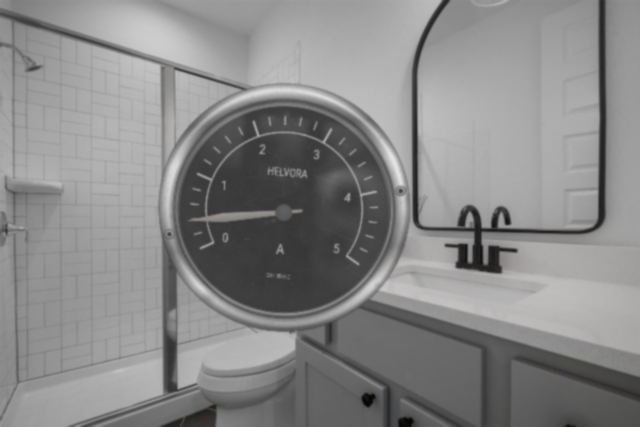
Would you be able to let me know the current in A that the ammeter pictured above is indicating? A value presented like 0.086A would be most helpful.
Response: 0.4A
